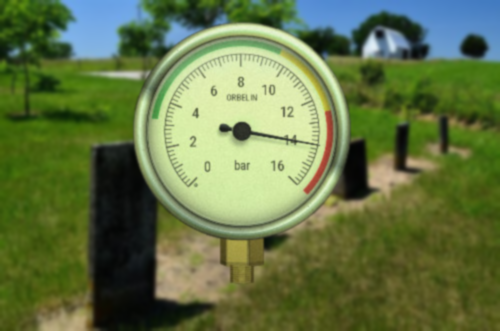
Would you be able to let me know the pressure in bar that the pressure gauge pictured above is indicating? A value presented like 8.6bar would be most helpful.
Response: 14bar
